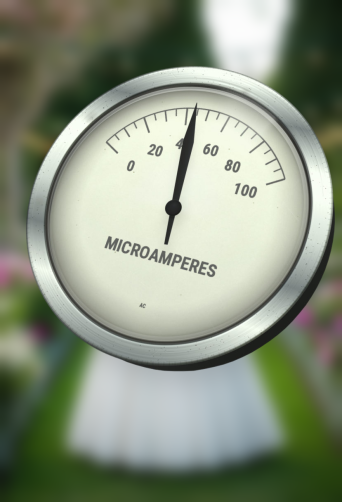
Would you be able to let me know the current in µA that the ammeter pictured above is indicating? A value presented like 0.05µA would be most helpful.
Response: 45µA
